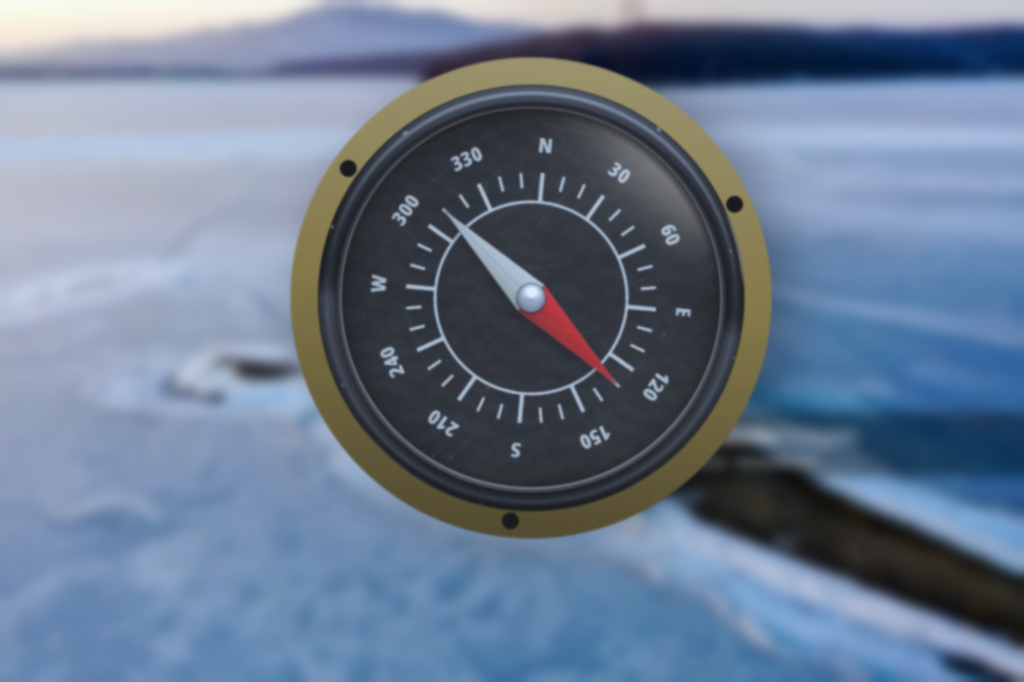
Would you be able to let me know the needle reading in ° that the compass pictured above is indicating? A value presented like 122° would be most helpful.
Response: 130°
